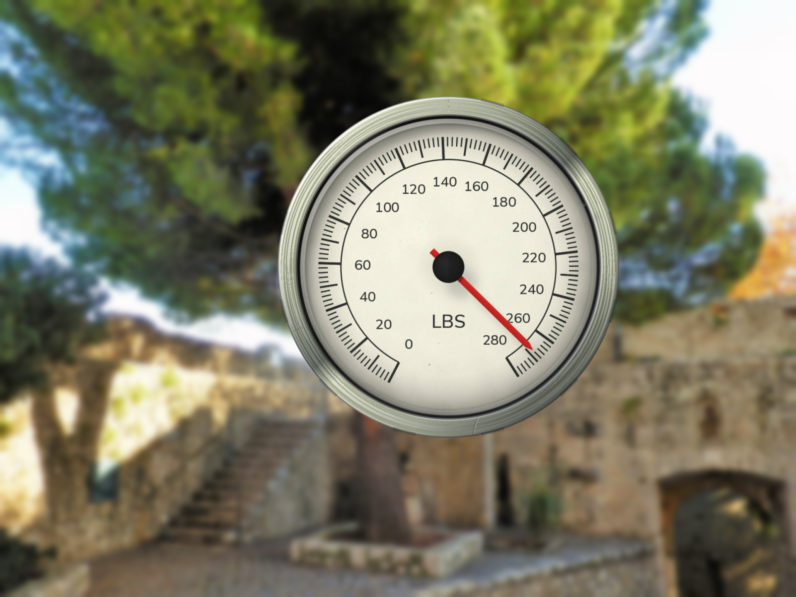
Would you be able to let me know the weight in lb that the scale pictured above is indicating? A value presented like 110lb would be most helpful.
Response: 268lb
